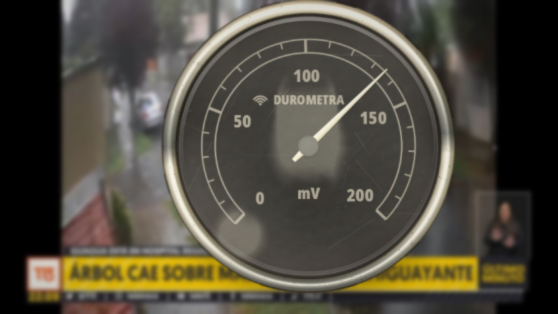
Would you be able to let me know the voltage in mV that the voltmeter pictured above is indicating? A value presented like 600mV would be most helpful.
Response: 135mV
